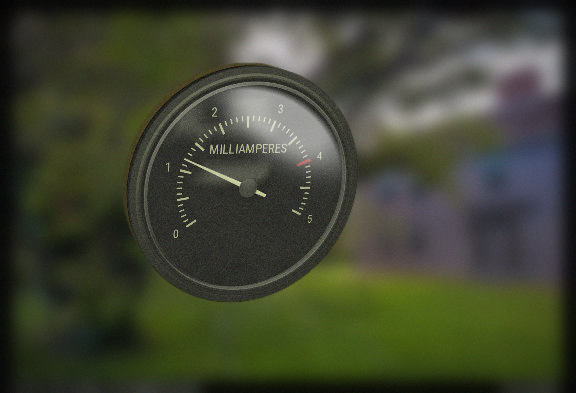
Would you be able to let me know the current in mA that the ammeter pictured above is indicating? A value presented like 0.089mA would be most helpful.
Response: 1.2mA
